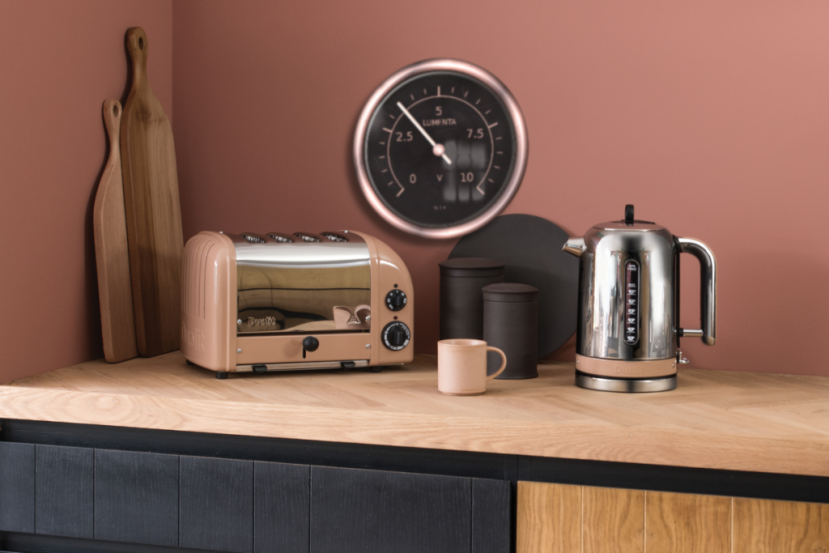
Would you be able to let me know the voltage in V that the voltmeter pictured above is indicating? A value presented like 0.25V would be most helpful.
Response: 3.5V
